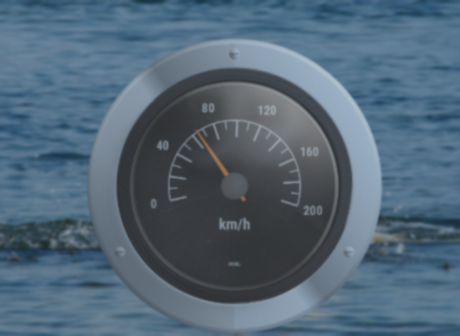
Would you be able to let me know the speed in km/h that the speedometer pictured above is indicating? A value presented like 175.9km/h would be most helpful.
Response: 65km/h
